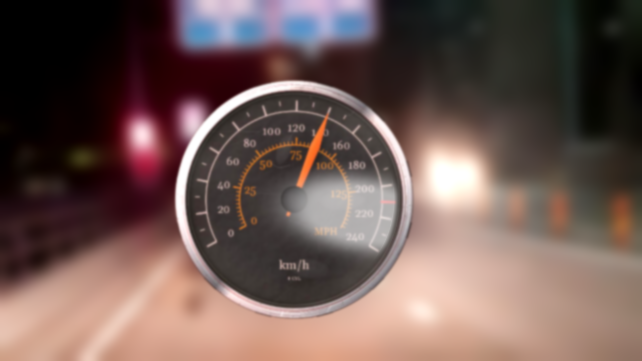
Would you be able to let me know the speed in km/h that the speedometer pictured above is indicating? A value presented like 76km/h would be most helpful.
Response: 140km/h
